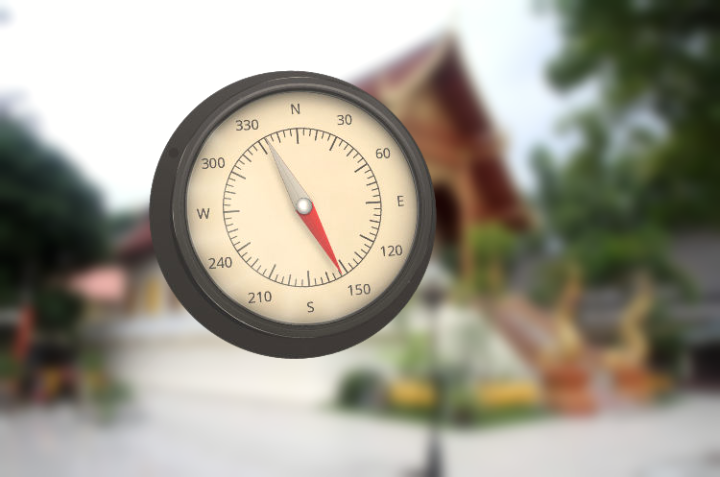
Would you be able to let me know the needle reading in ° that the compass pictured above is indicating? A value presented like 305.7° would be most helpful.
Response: 155°
